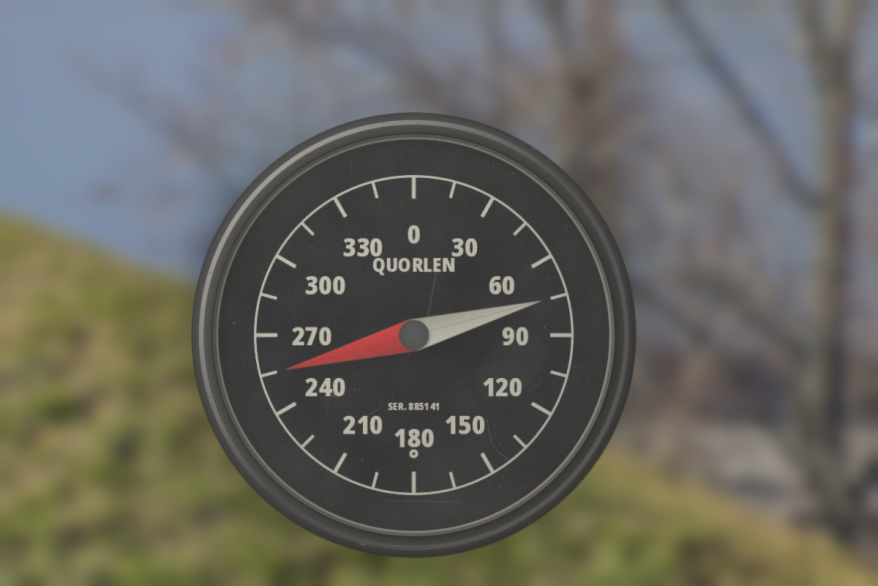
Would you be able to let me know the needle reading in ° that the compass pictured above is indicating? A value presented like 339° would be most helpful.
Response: 255°
